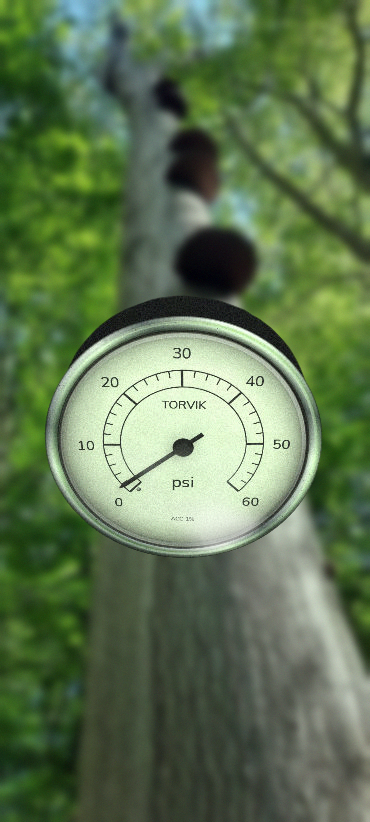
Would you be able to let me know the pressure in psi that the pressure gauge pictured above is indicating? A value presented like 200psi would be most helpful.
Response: 2psi
